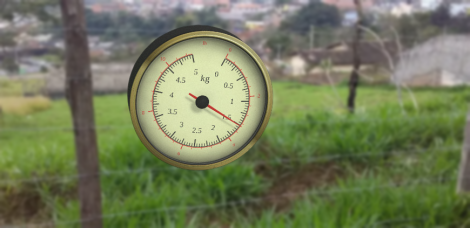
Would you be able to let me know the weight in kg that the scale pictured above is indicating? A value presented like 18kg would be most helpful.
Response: 1.5kg
